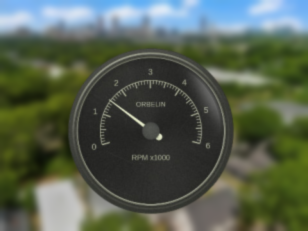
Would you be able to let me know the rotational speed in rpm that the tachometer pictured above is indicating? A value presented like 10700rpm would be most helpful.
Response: 1500rpm
